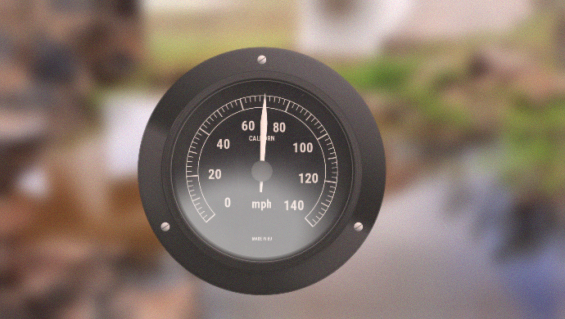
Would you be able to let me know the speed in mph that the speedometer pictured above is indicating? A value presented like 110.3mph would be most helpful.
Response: 70mph
